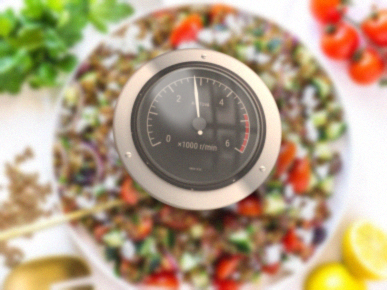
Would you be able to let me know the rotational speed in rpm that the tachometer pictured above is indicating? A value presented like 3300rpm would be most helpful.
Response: 2800rpm
